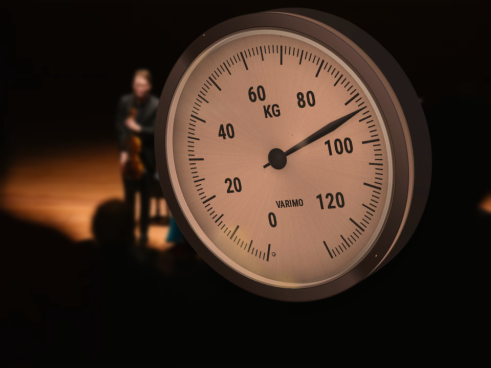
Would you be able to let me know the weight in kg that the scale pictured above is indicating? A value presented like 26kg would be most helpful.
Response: 93kg
